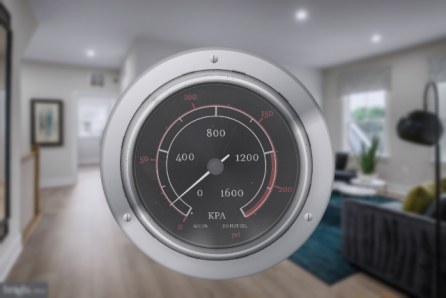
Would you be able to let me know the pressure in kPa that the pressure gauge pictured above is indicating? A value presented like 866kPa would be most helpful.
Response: 100kPa
